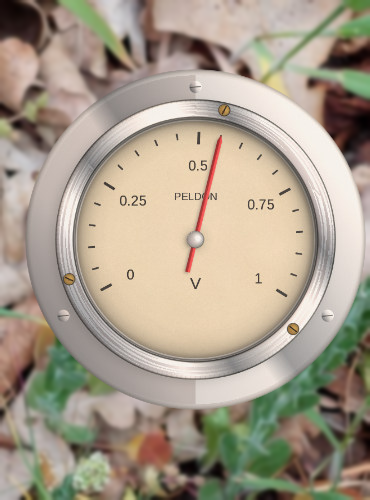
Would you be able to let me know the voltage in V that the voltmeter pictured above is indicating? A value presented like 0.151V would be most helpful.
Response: 0.55V
